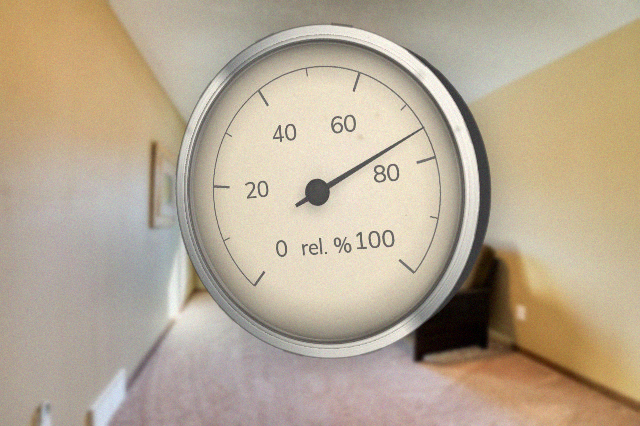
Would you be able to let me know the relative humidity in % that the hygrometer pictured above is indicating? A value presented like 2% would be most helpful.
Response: 75%
